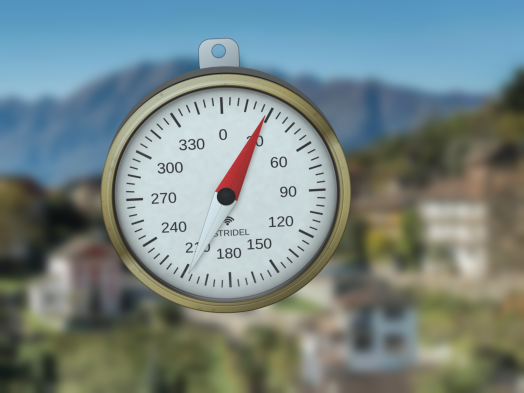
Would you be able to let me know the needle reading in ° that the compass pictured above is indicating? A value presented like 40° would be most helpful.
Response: 27.5°
